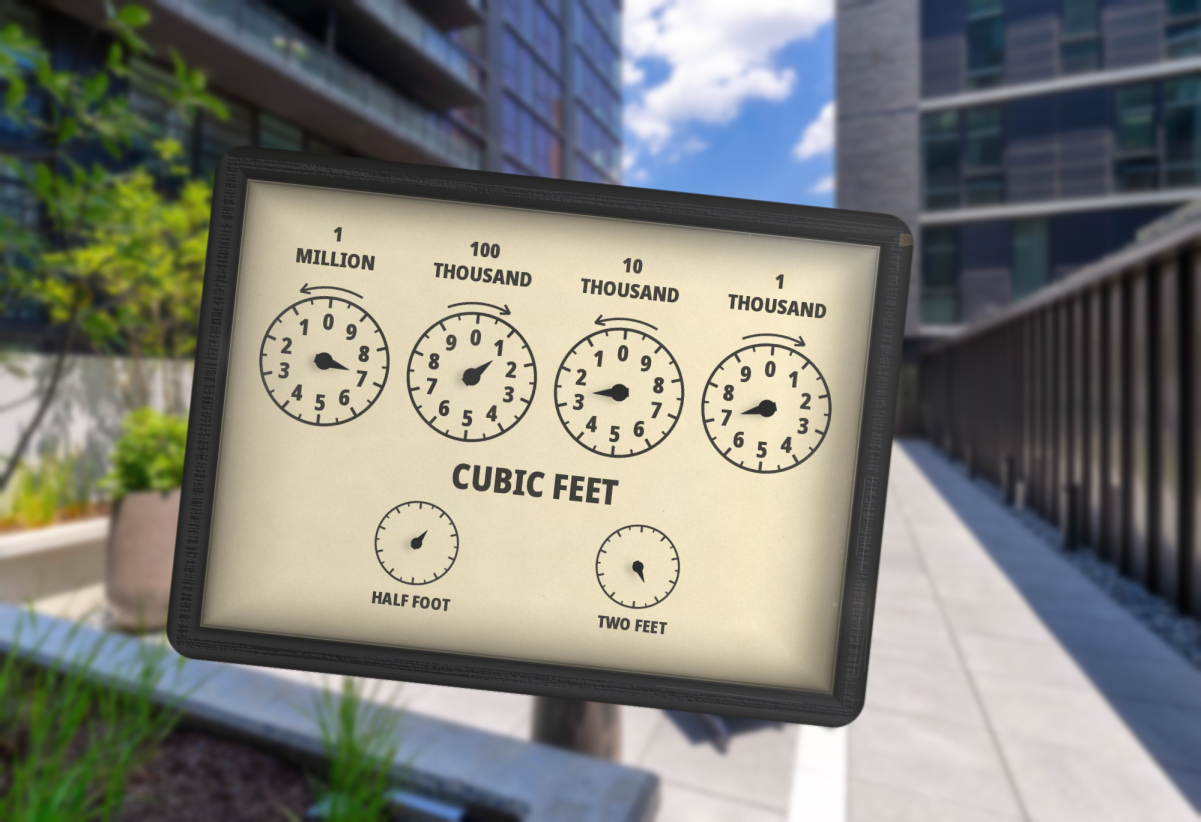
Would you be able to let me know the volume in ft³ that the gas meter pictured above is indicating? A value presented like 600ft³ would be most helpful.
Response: 712700ft³
